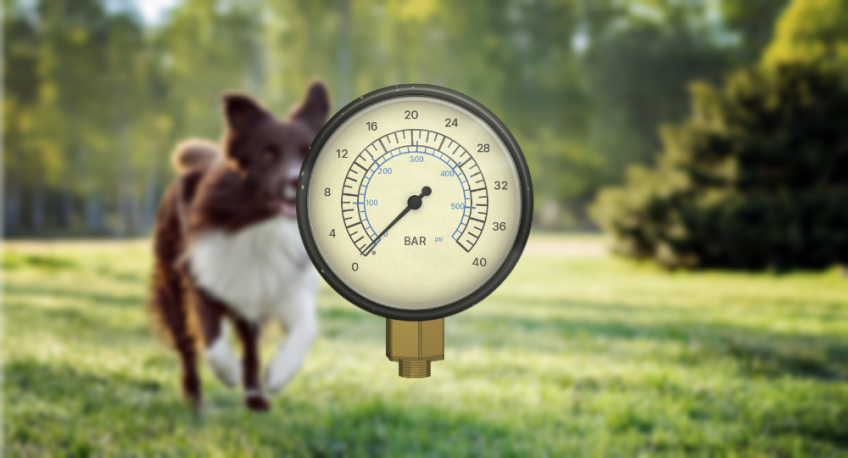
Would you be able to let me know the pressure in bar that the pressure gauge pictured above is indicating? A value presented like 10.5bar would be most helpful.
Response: 0.5bar
